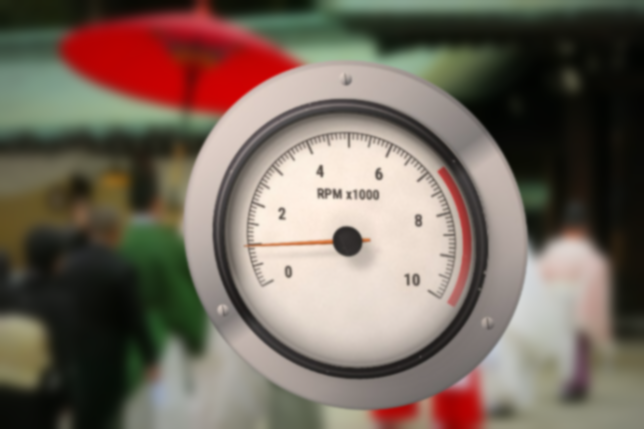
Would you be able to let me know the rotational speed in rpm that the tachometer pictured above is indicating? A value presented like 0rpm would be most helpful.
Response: 1000rpm
